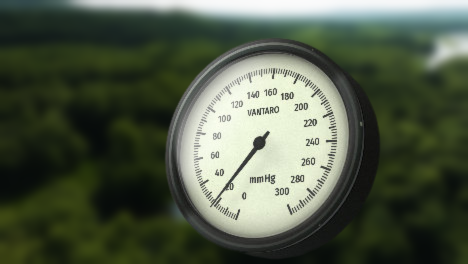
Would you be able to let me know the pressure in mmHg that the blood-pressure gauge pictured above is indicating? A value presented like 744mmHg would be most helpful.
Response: 20mmHg
